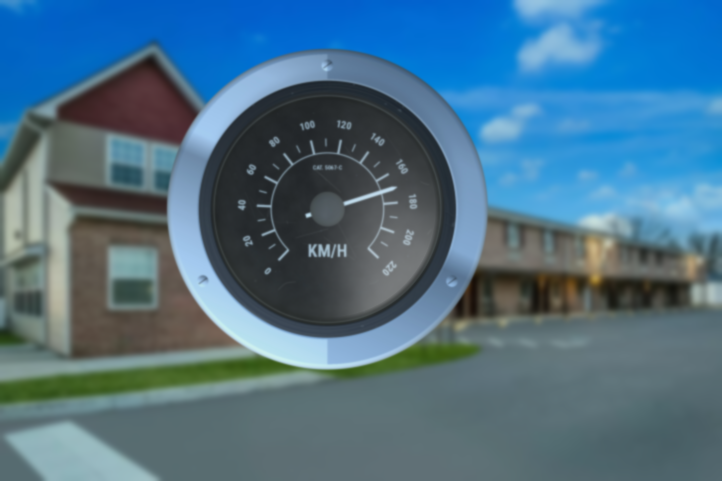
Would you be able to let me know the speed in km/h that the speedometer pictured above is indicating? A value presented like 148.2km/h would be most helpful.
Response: 170km/h
